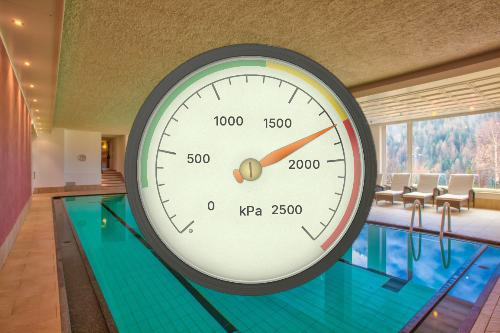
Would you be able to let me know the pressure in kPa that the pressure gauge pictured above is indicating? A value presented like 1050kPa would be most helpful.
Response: 1800kPa
